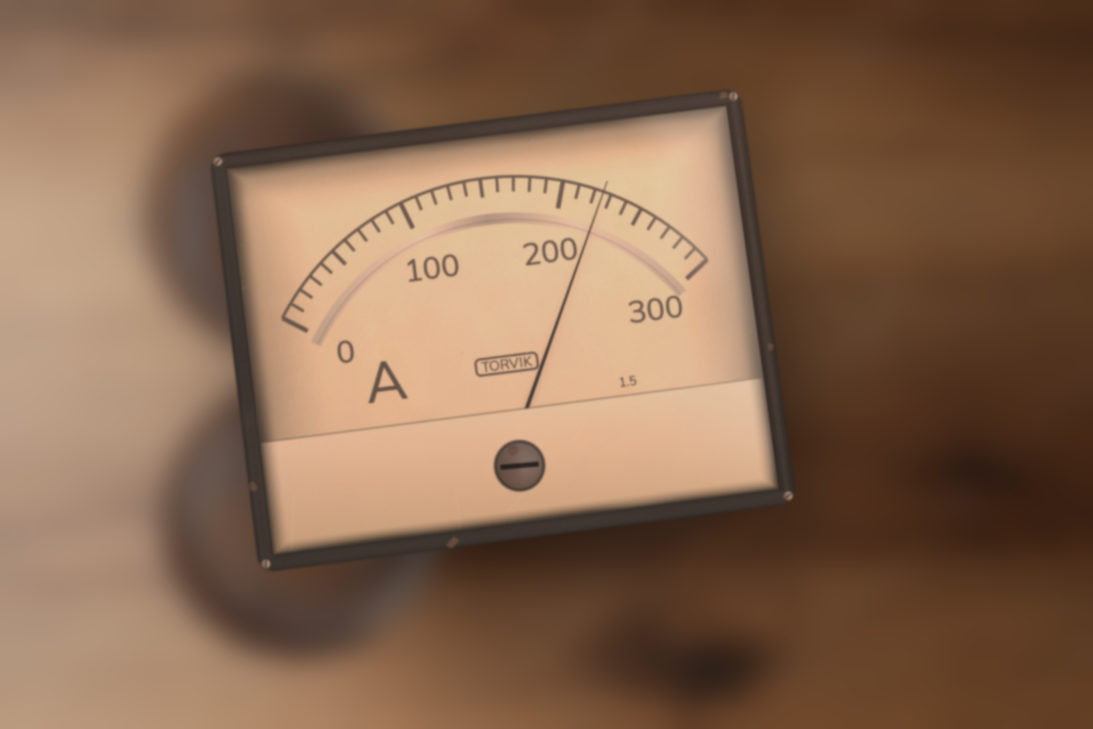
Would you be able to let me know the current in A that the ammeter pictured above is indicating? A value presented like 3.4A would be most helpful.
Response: 225A
